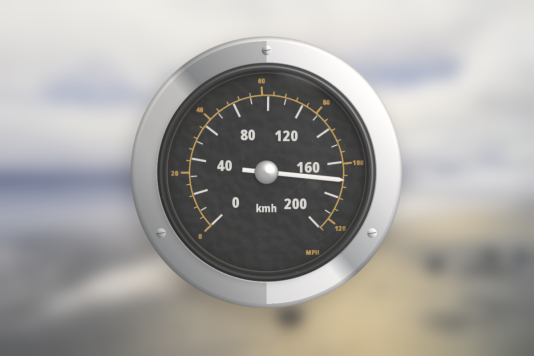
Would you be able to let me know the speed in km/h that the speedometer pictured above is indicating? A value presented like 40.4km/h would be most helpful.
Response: 170km/h
